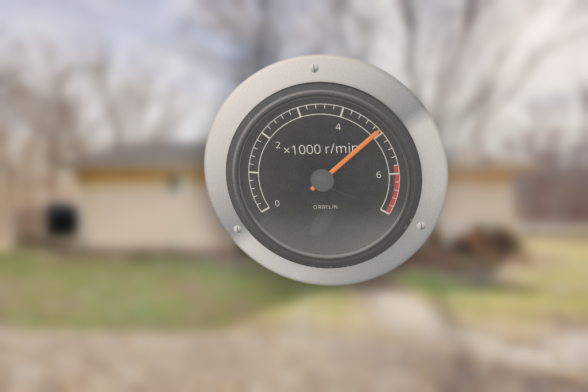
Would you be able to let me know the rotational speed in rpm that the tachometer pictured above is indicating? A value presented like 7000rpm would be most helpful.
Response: 4900rpm
